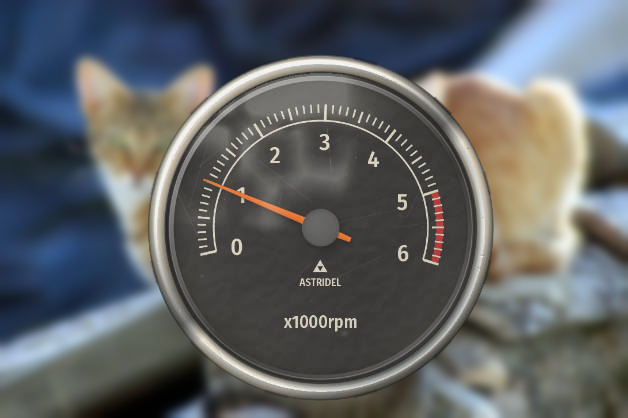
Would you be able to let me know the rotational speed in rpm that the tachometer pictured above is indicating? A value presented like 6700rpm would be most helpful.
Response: 1000rpm
